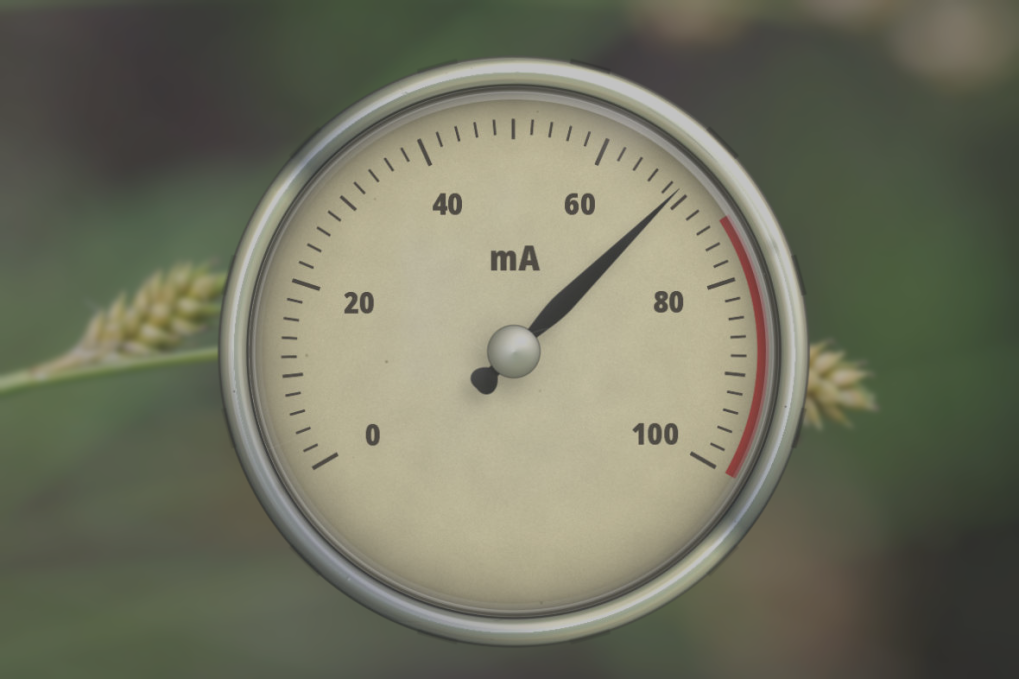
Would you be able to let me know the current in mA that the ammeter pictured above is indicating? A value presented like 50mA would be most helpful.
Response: 69mA
